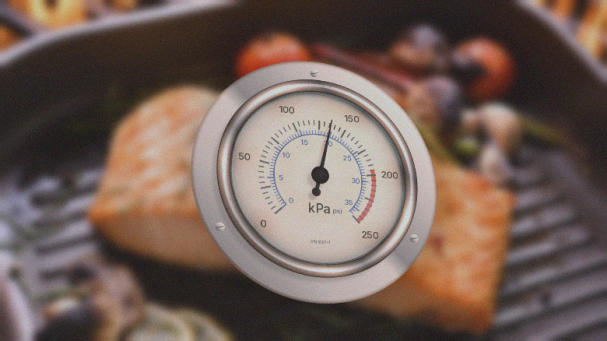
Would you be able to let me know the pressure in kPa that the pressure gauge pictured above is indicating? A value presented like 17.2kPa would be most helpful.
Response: 135kPa
